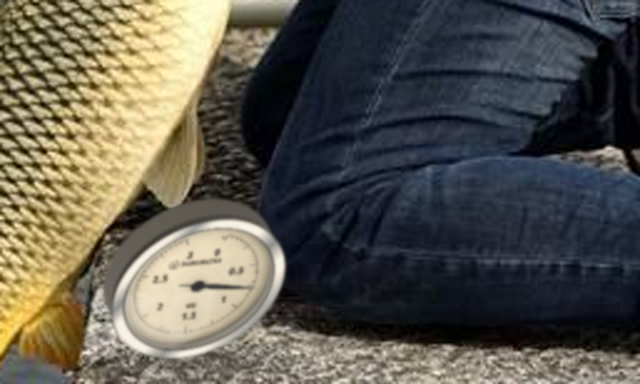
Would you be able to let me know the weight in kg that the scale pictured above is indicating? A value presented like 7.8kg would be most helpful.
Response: 0.75kg
